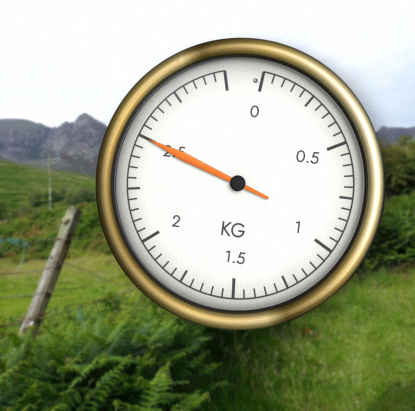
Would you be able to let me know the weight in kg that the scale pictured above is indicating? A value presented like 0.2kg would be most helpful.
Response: 2.5kg
